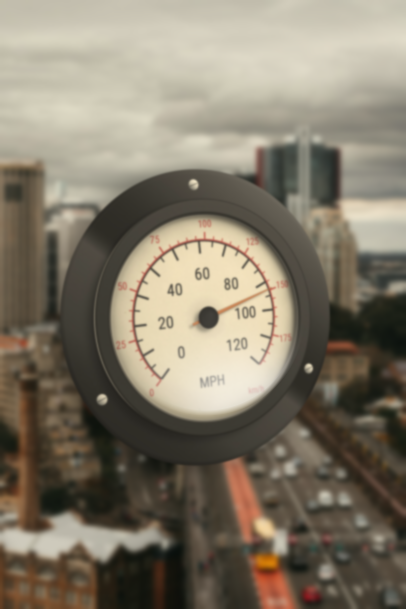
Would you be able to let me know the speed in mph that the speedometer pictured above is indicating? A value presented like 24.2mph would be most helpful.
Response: 92.5mph
